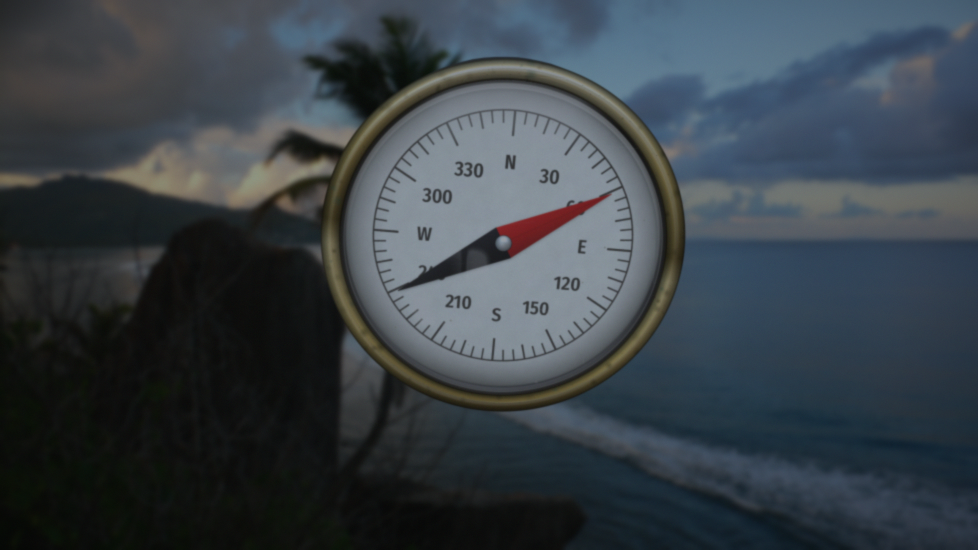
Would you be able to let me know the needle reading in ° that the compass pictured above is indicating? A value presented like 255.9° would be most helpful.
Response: 60°
